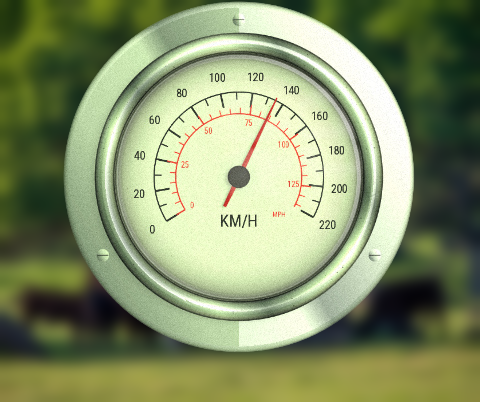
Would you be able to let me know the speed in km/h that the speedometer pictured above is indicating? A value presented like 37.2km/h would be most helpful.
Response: 135km/h
